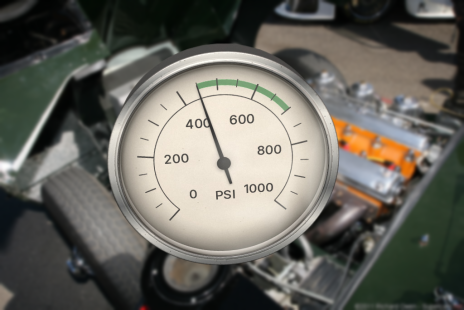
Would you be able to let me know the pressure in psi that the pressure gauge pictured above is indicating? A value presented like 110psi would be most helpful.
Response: 450psi
